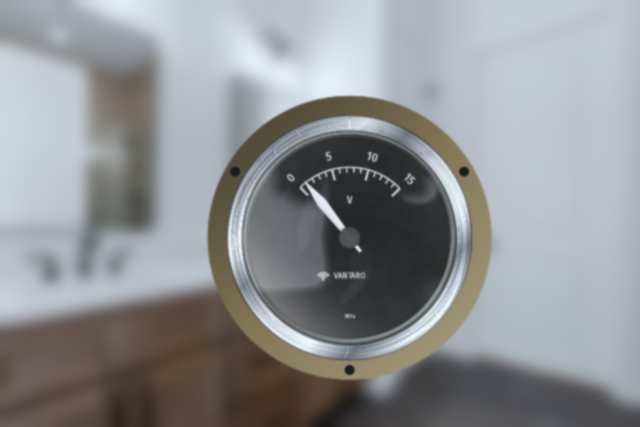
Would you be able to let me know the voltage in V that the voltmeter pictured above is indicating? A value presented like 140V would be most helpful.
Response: 1V
